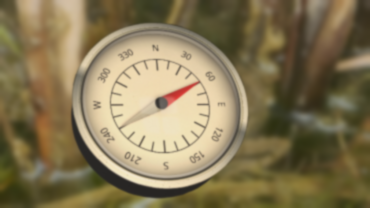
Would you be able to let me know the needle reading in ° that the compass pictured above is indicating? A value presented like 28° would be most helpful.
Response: 60°
